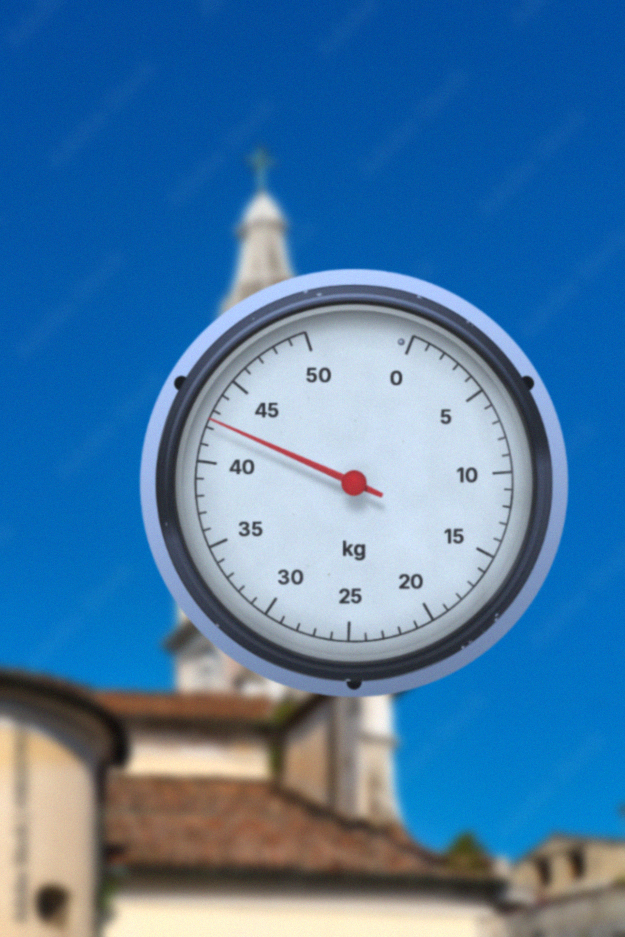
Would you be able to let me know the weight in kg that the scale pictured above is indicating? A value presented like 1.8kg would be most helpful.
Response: 42.5kg
